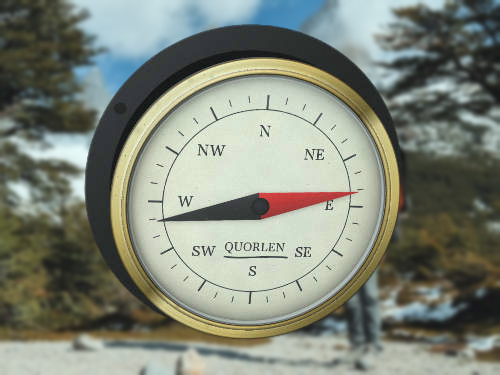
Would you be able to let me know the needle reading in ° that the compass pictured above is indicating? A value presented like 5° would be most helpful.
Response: 80°
